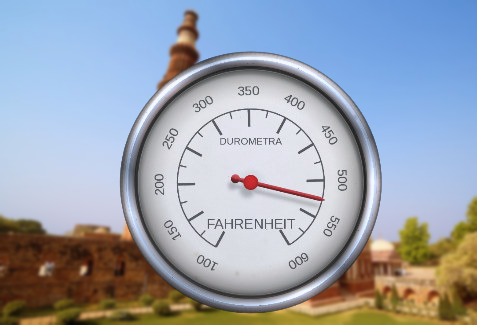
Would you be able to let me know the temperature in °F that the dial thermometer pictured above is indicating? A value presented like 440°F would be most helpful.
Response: 525°F
